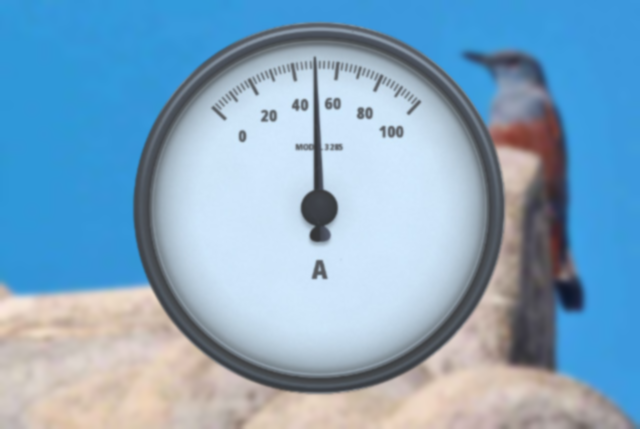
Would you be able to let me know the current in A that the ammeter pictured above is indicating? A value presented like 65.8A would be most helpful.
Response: 50A
